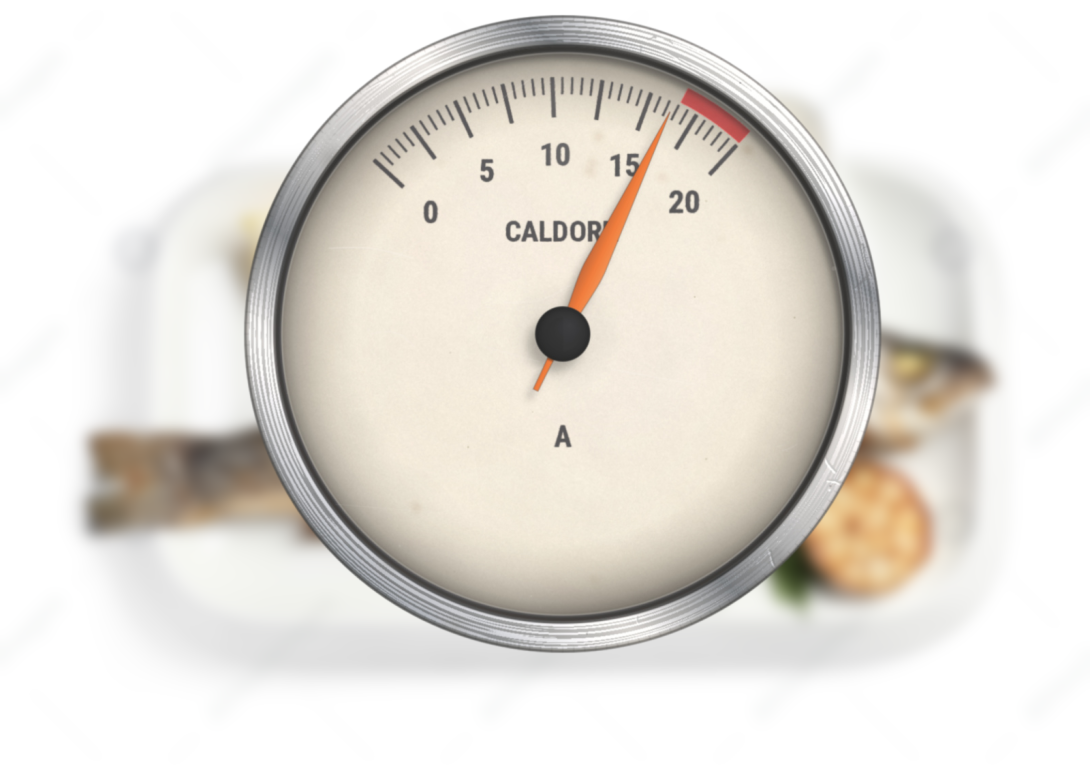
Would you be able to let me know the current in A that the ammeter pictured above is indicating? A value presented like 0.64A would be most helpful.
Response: 16.25A
